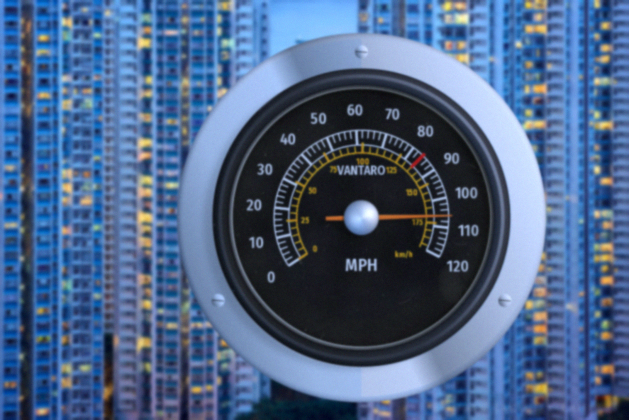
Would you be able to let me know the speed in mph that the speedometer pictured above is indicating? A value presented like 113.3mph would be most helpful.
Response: 106mph
